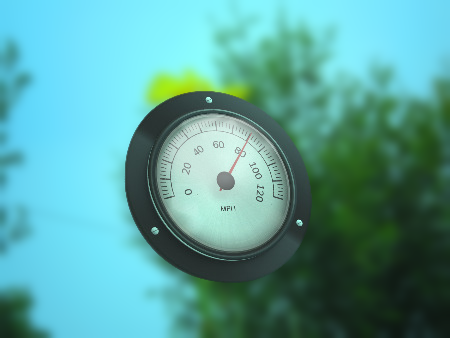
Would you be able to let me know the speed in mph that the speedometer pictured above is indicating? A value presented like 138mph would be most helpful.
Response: 80mph
